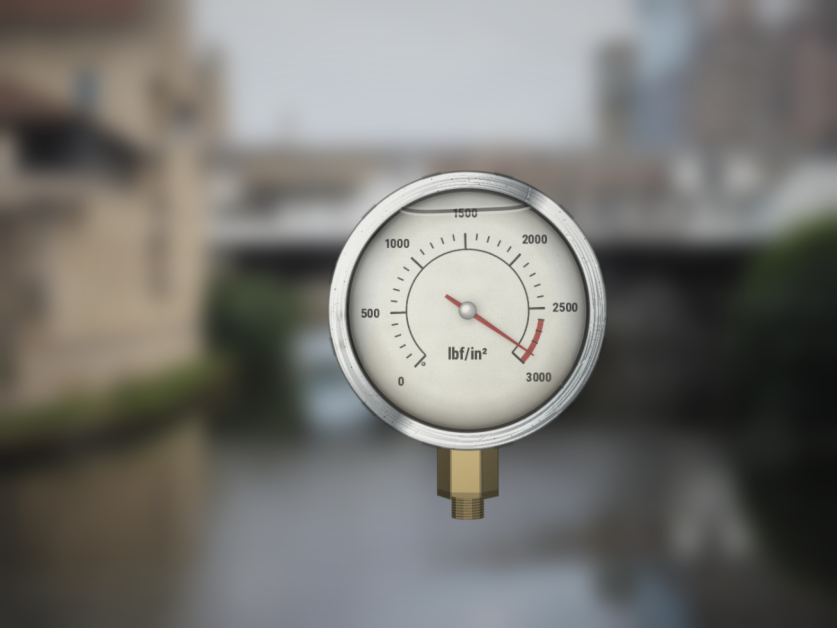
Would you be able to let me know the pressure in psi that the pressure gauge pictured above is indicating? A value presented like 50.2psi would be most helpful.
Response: 2900psi
